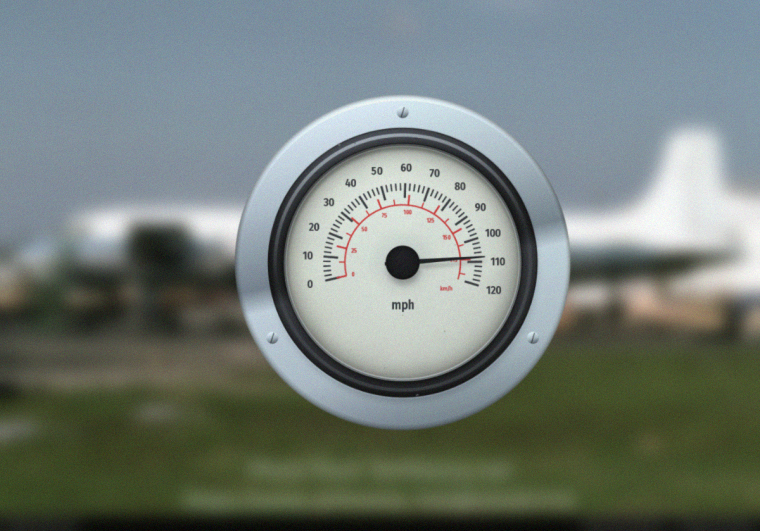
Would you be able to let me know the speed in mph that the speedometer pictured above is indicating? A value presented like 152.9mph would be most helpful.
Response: 108mph
